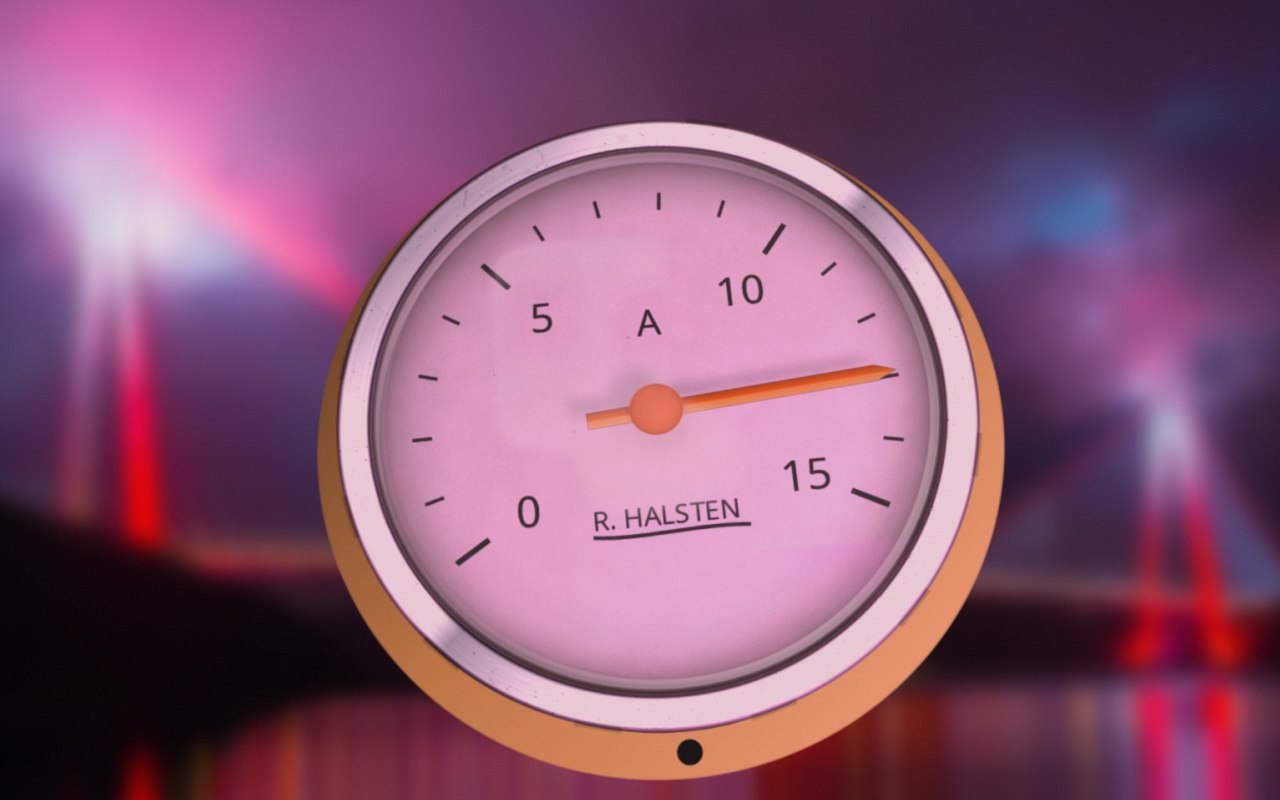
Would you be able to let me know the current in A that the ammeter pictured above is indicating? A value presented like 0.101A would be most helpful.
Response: 13A
